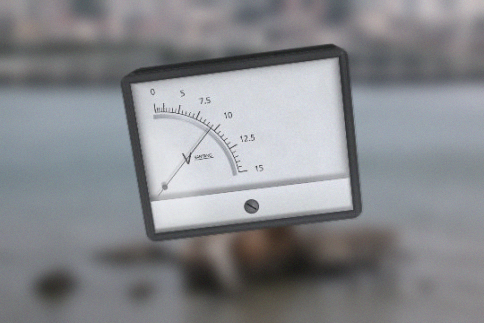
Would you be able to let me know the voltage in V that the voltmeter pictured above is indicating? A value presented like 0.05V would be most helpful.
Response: 9.5V
